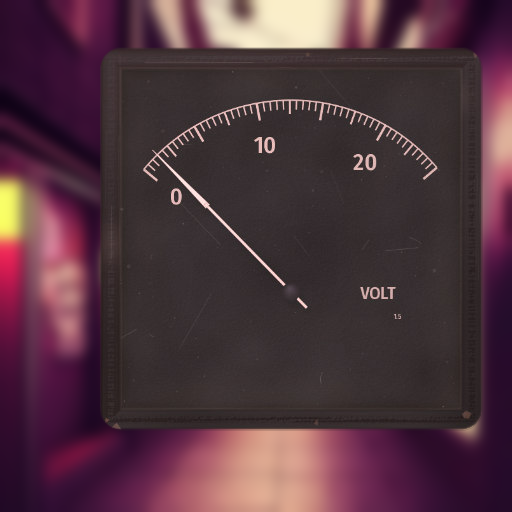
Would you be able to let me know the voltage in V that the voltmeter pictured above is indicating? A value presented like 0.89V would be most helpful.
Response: 1.5V
